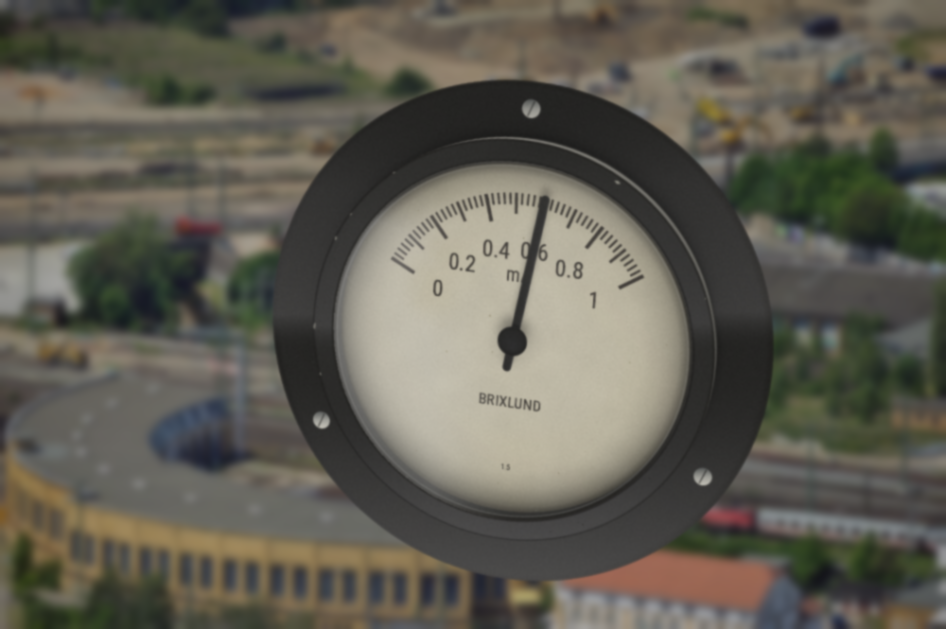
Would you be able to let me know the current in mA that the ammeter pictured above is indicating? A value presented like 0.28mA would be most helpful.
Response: 0.6mA
